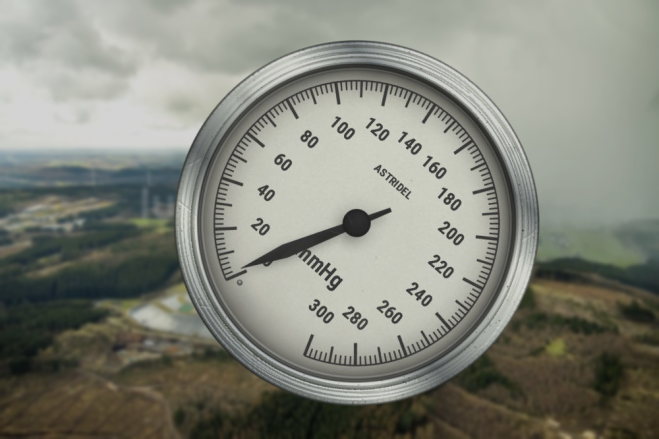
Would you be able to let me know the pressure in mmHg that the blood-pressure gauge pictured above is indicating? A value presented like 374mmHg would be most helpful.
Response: 2mmHg
